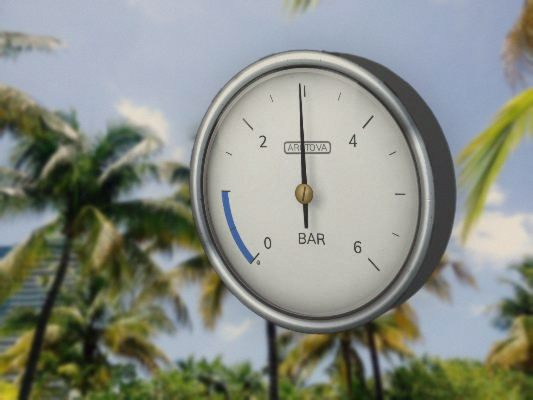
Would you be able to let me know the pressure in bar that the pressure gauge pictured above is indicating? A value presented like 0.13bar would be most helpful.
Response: 3bar
